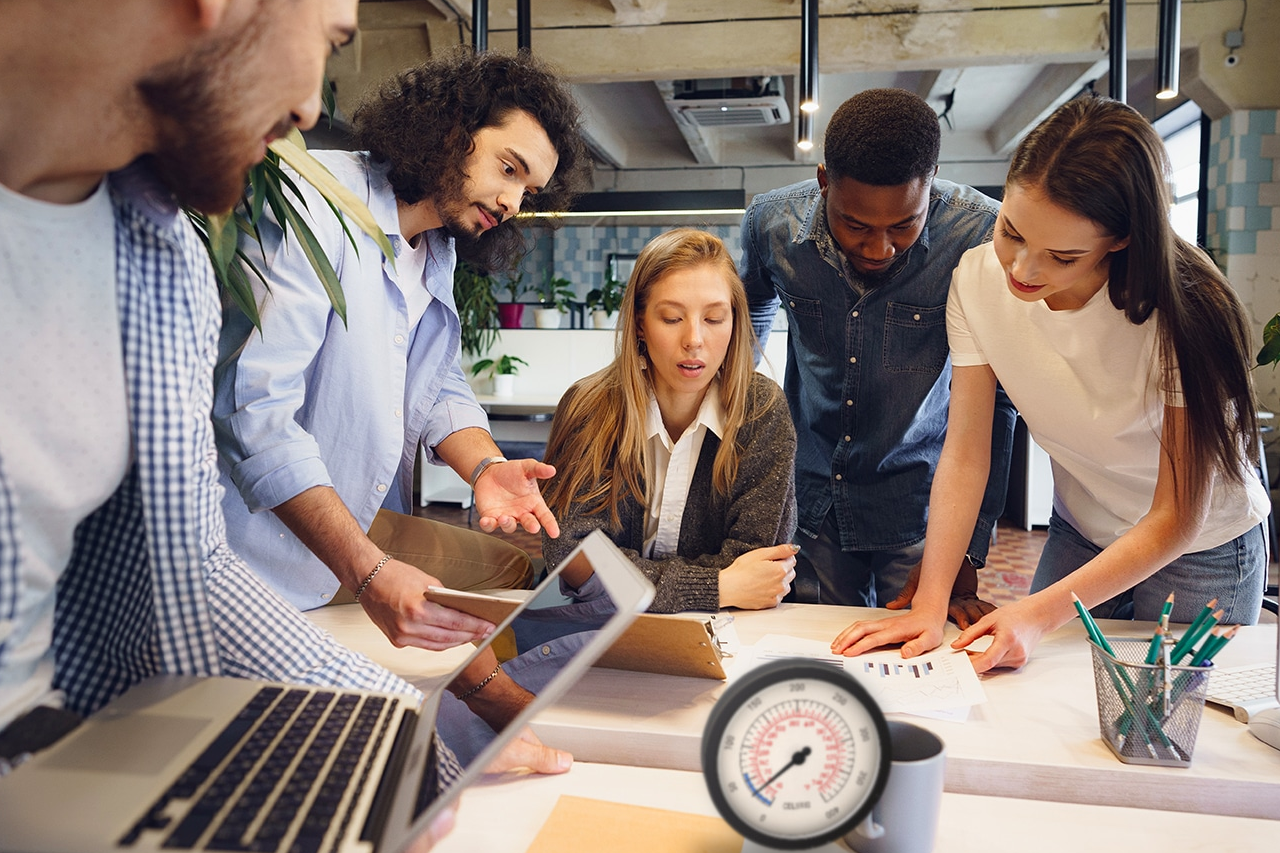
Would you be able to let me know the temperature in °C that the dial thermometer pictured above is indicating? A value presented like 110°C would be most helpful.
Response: 30°C
